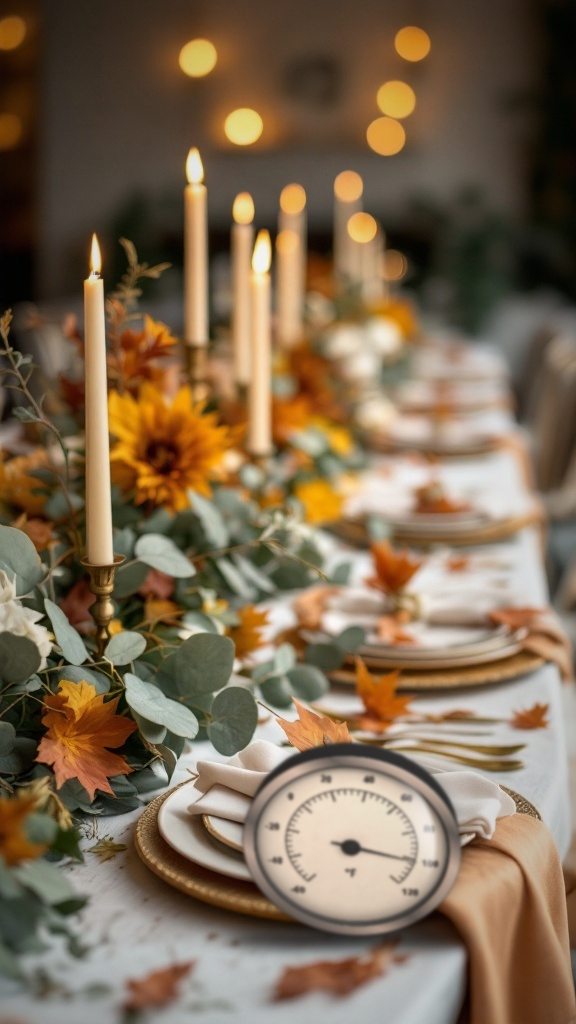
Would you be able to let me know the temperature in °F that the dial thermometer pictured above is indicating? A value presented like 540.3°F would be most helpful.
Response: 100°F
